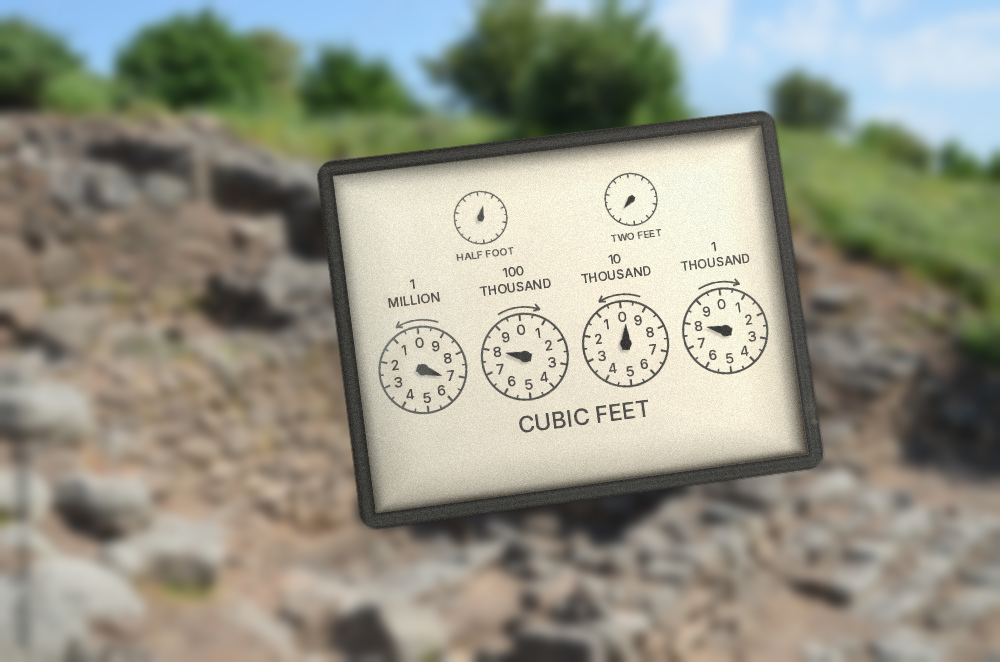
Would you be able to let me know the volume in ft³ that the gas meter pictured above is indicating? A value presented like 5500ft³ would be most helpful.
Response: 679800ft³
